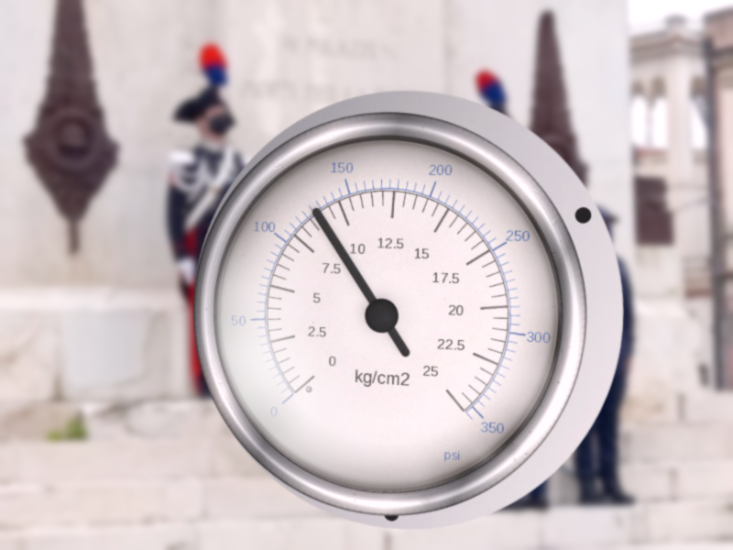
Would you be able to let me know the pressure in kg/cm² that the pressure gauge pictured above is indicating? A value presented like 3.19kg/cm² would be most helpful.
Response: 9kg/cm²
